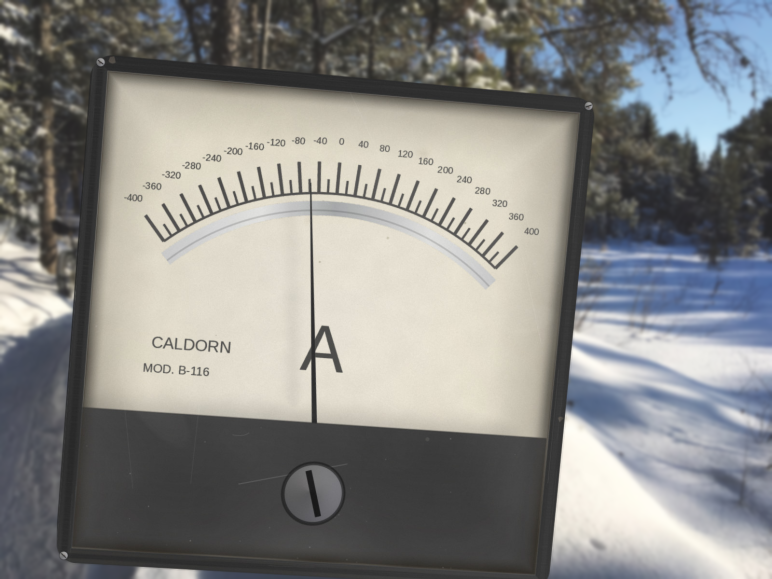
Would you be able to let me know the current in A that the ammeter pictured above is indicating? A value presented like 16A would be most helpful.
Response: -60A
